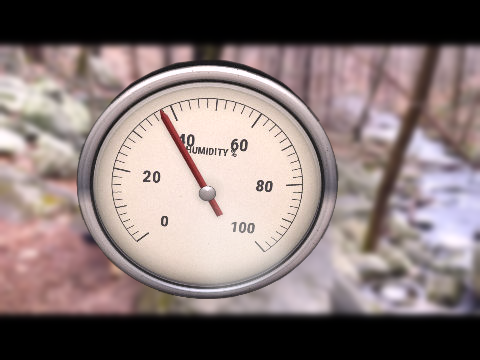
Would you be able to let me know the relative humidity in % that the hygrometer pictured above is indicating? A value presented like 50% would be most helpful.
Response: 38%
